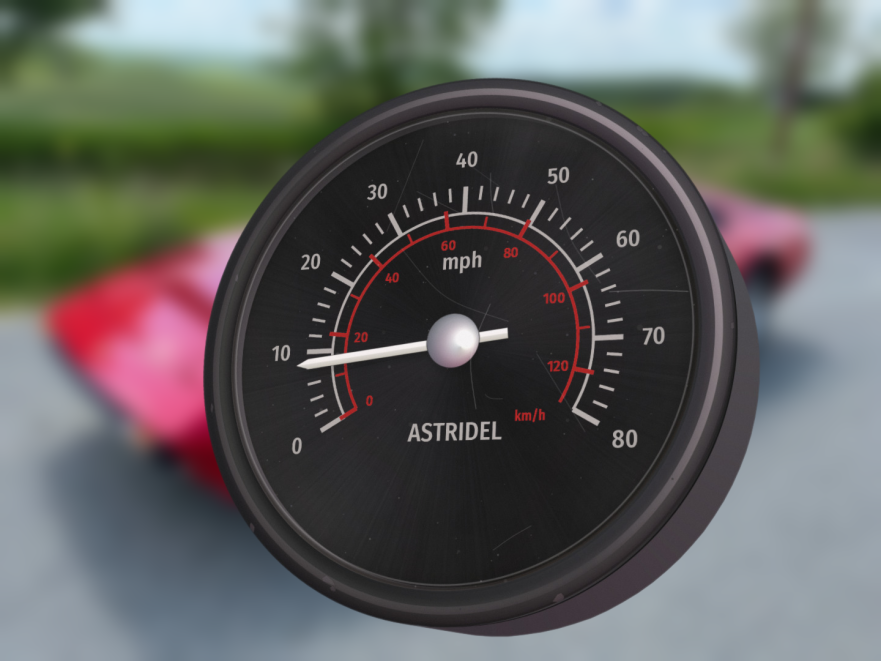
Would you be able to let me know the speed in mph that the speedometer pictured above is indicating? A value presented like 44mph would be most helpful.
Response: 8mph
